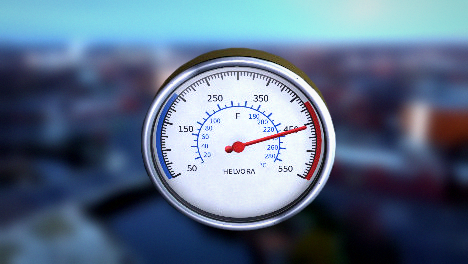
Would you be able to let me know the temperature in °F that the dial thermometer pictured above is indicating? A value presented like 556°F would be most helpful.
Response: 450°F
